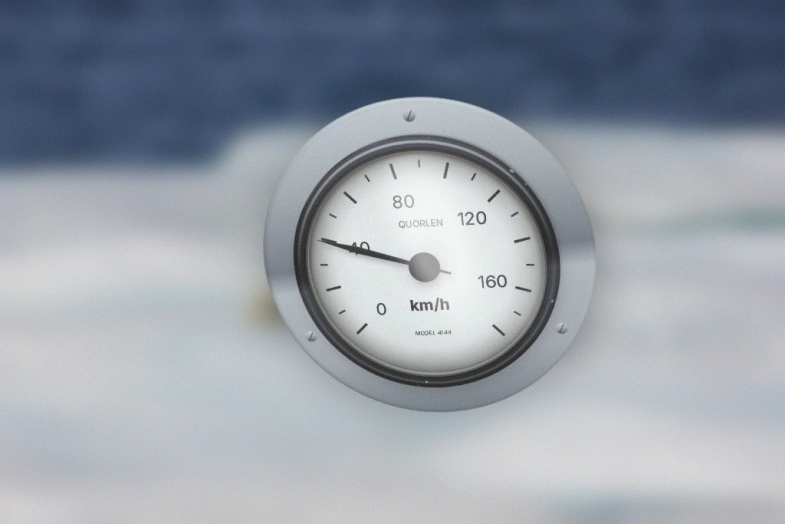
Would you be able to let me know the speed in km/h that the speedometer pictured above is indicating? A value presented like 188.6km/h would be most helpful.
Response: 40km/h
